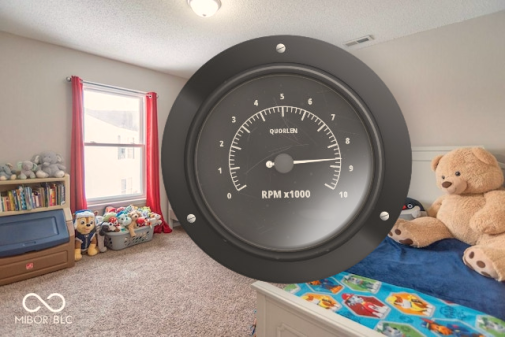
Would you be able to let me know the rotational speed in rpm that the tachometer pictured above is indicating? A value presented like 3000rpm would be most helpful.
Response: 8600rpm
